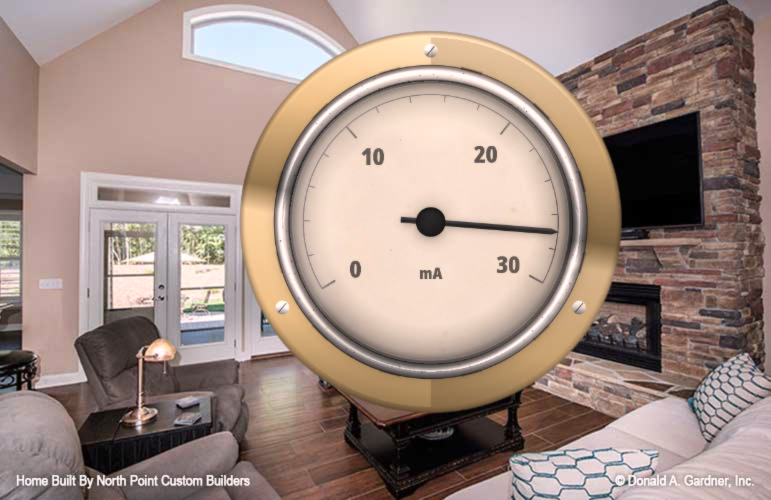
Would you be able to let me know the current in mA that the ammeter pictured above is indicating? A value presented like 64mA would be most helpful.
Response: 27mA
